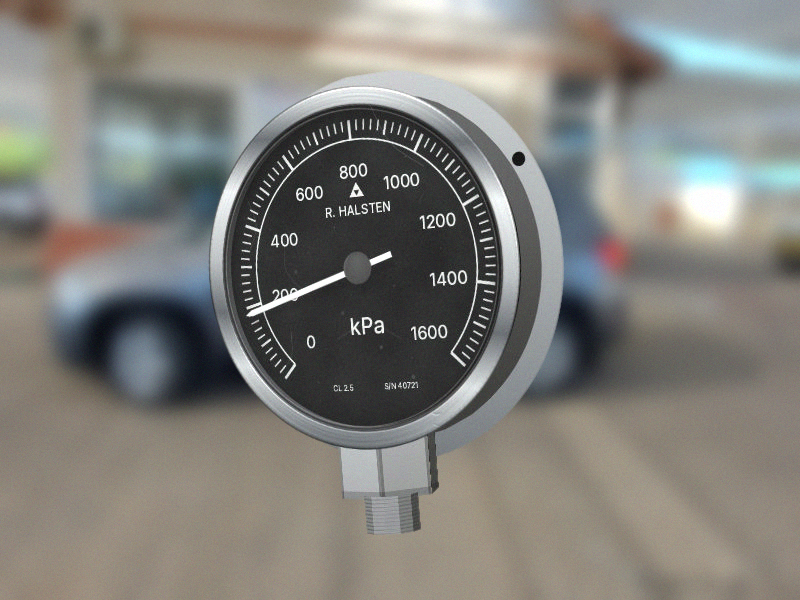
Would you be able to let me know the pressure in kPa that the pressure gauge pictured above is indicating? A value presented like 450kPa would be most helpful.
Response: 180kPa
